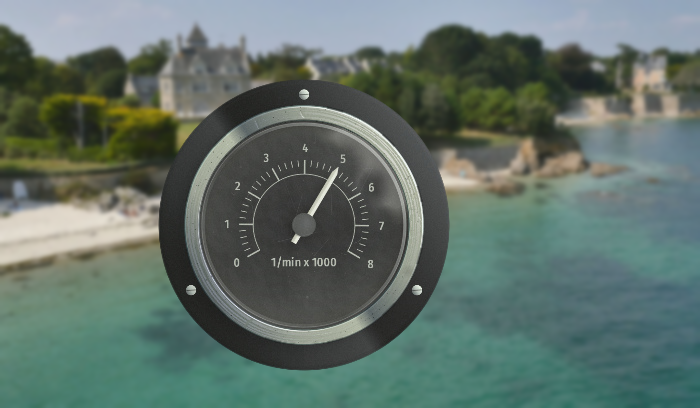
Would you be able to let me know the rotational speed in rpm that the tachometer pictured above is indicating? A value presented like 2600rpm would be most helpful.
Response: 5000rpm
